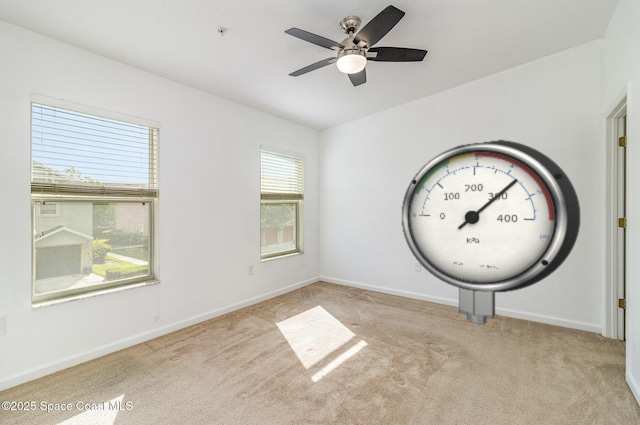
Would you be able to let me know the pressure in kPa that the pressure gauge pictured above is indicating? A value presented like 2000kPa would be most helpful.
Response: 300kPa
